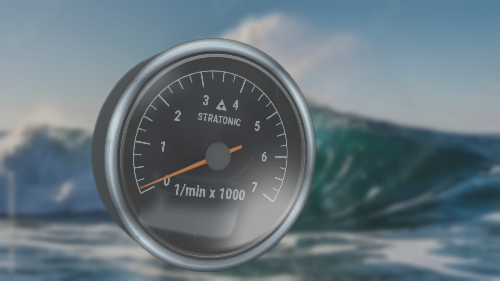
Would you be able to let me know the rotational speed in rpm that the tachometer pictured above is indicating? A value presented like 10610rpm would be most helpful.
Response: 125rpm
